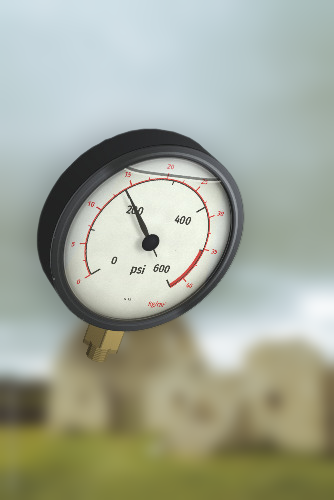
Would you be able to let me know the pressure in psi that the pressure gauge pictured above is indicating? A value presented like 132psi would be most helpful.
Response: 200psi
